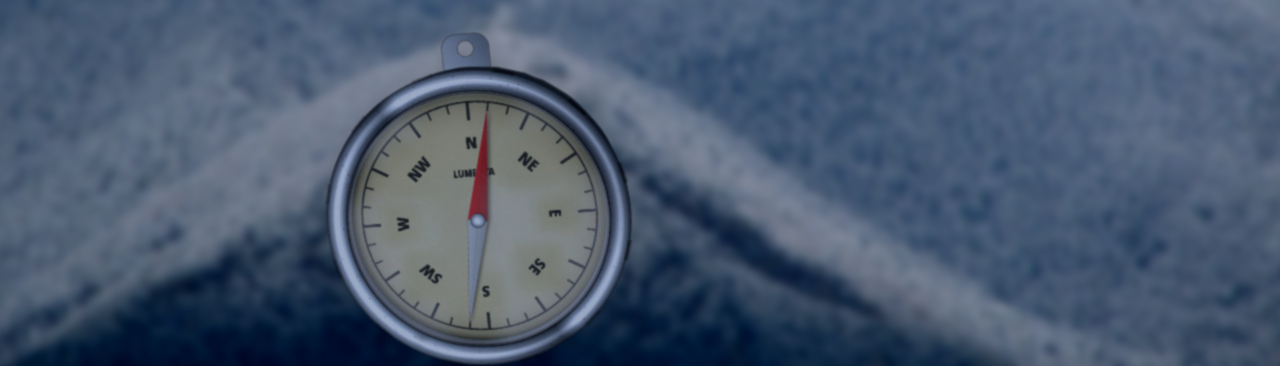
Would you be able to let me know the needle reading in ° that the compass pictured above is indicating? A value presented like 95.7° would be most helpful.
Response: 10°
